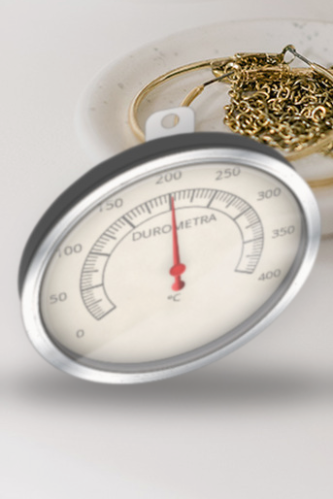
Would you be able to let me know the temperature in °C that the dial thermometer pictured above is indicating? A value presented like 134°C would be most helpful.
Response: 200°C
